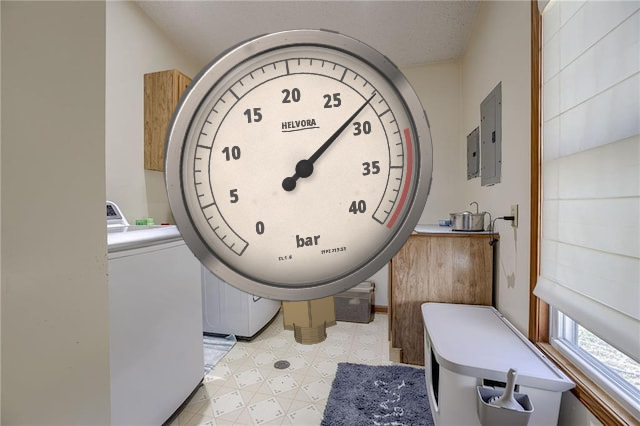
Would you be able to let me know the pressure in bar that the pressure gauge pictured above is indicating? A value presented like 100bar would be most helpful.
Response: 28bar
